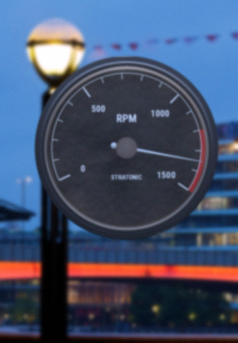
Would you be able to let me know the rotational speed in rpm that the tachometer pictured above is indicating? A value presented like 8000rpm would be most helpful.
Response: 1350rpm
